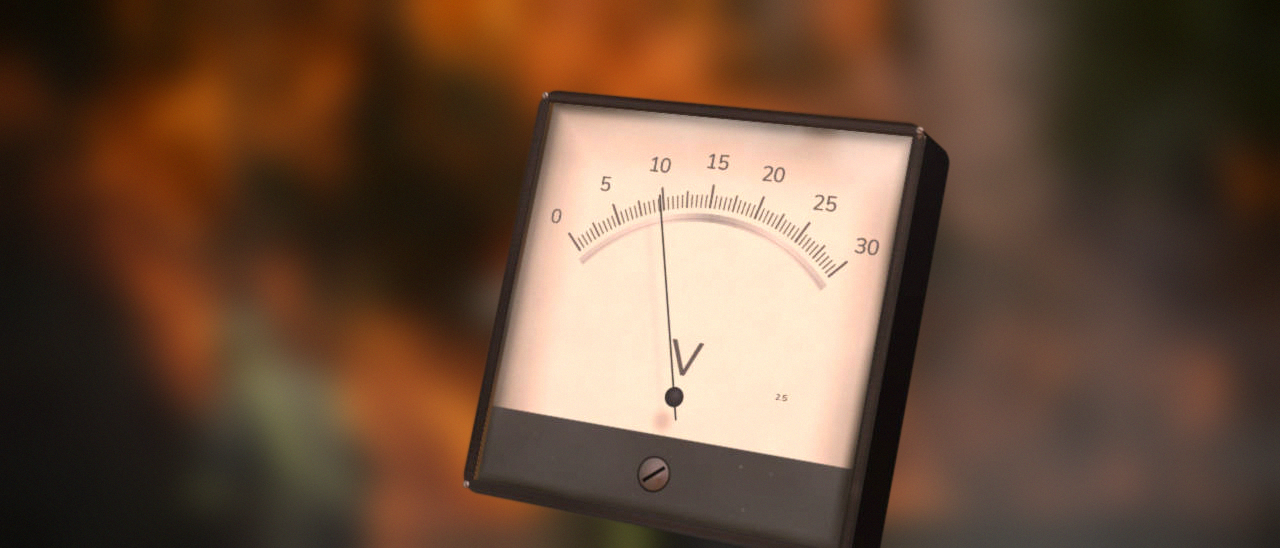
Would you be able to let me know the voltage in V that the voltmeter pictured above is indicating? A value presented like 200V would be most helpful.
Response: 10V
